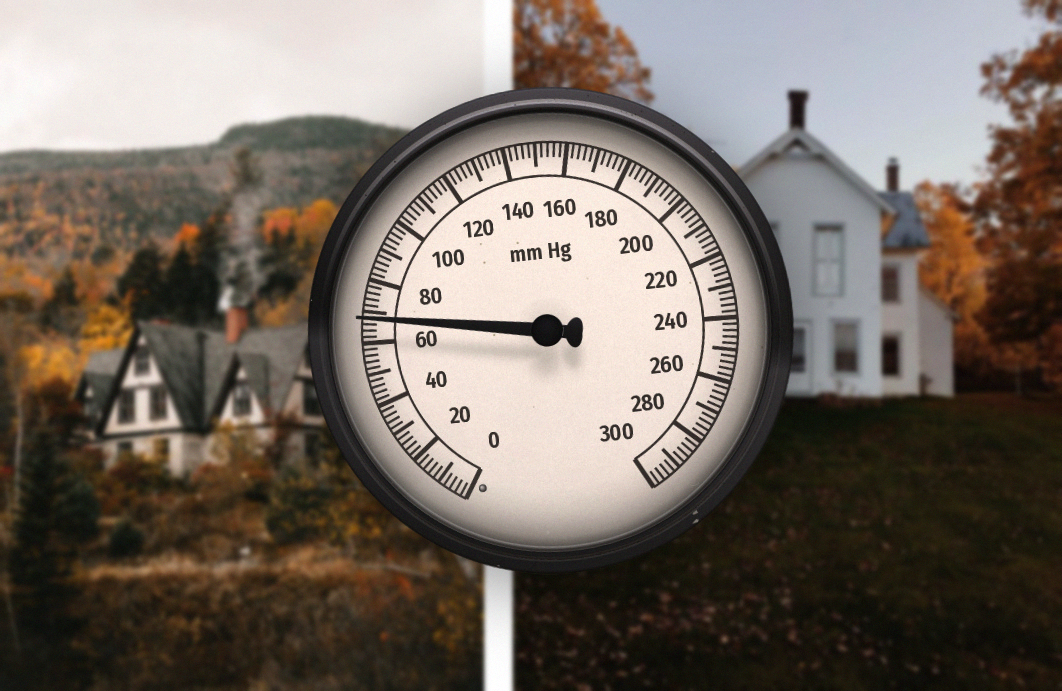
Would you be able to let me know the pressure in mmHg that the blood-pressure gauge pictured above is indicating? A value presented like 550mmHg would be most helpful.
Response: 68mmHg
